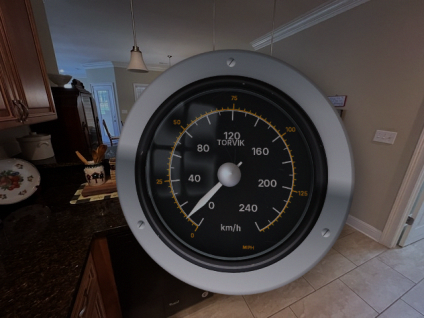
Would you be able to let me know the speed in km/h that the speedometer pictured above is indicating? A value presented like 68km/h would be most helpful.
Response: 10km/h
